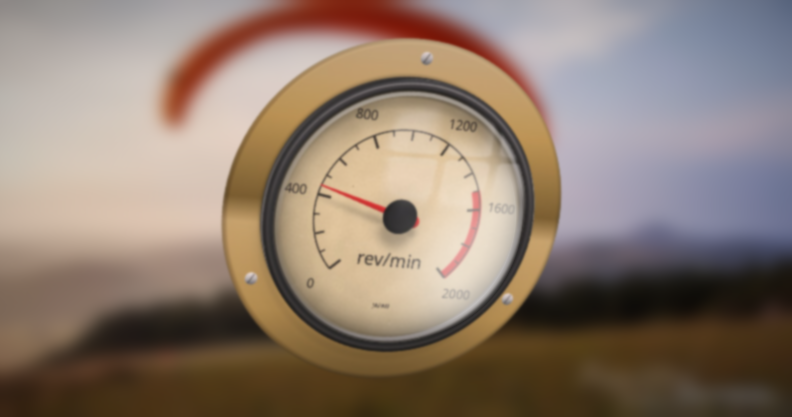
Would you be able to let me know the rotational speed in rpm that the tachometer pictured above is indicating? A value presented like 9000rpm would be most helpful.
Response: 450rpm
